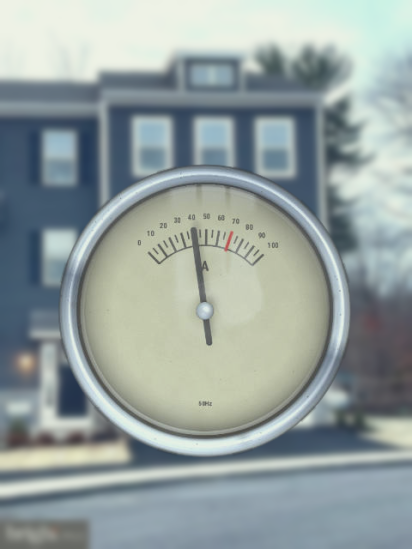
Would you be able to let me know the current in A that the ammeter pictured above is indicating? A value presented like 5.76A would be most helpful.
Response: 40A
